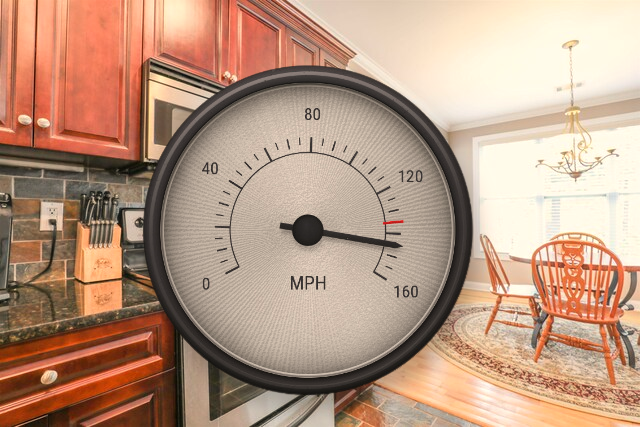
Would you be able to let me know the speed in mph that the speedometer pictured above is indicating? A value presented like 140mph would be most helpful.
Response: 145mph
